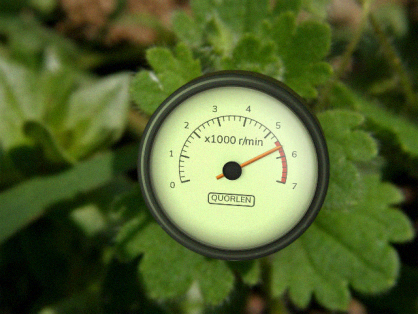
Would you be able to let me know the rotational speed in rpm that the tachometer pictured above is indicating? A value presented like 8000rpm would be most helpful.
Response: 5600rpm
